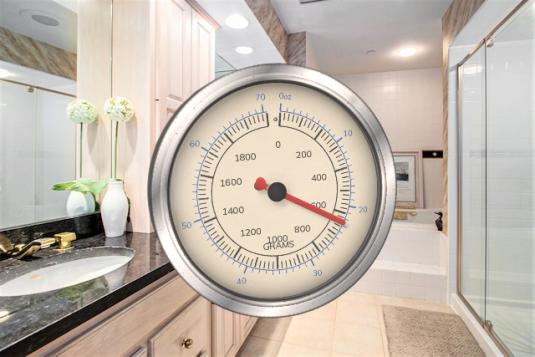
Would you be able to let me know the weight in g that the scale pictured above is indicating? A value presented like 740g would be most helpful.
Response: 640g
